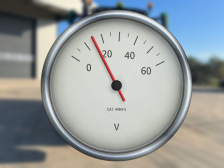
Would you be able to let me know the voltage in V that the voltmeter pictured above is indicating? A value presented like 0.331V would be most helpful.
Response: 15V
